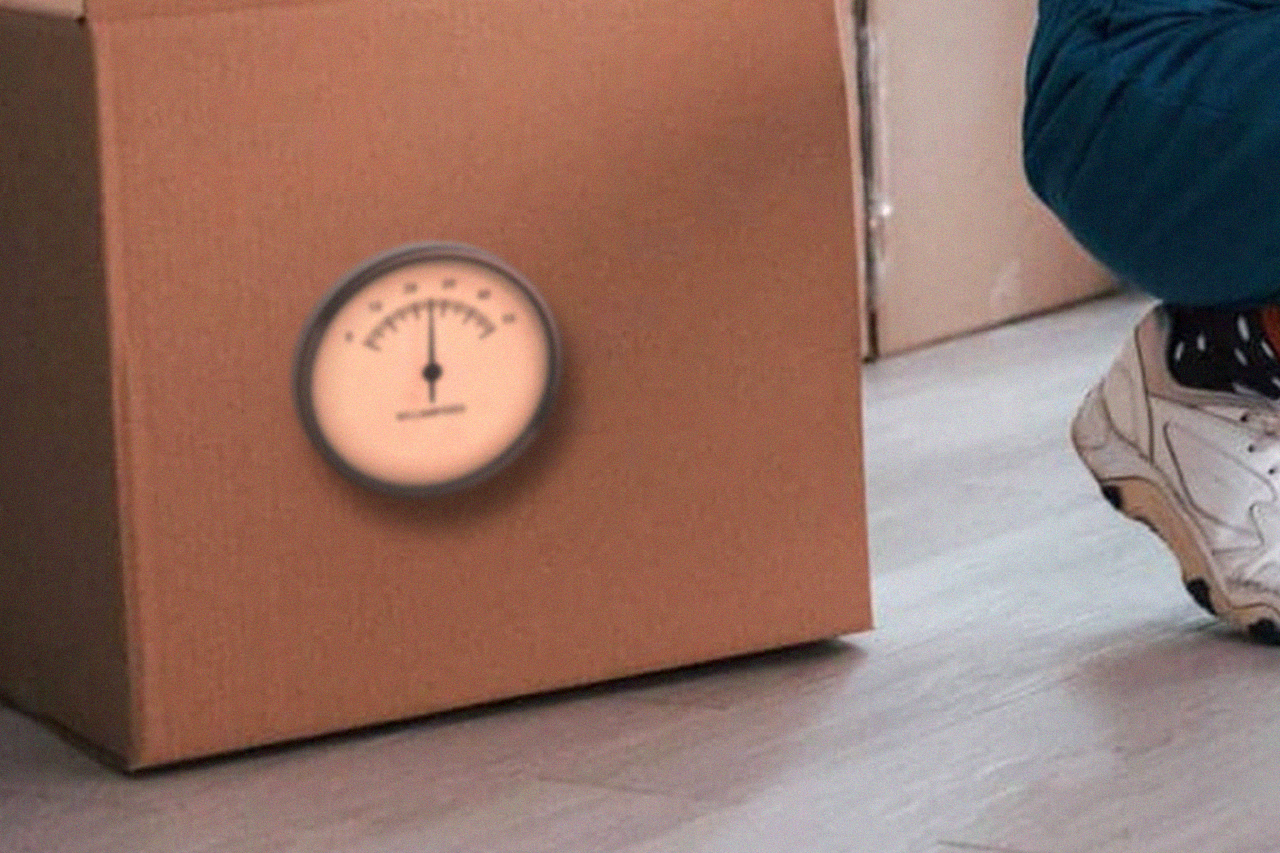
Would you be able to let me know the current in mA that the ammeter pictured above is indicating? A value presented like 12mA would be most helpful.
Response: 25mA
